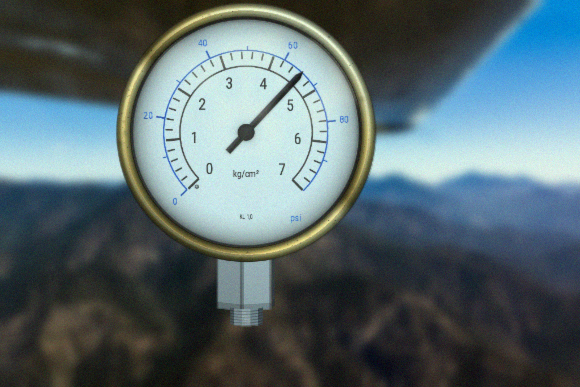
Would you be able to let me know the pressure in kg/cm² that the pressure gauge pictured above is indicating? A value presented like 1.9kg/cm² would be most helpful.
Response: 4.6kg/cm²
